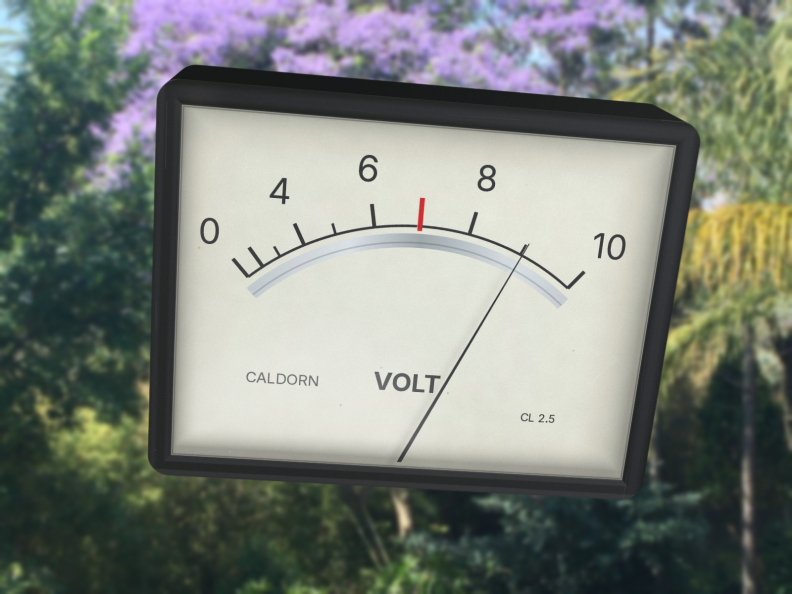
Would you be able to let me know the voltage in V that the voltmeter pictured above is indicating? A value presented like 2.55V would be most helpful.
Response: 9V
